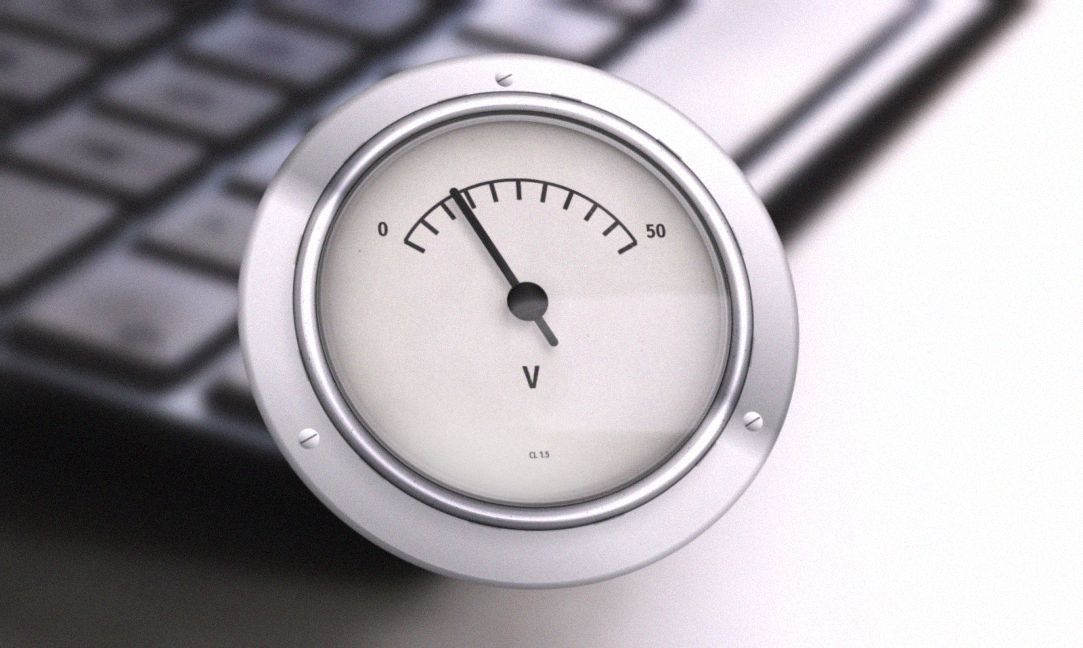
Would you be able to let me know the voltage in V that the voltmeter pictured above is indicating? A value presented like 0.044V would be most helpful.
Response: 12.5V
